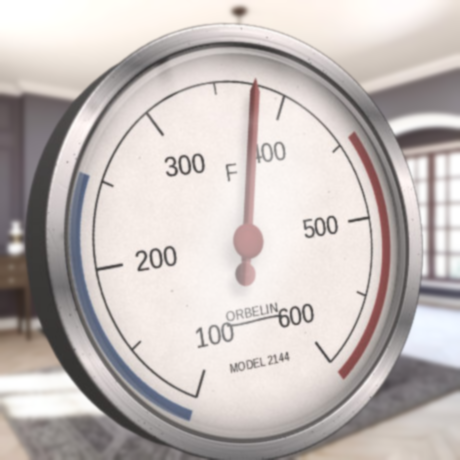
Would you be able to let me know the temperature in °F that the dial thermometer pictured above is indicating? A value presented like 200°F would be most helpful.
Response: 375°F
